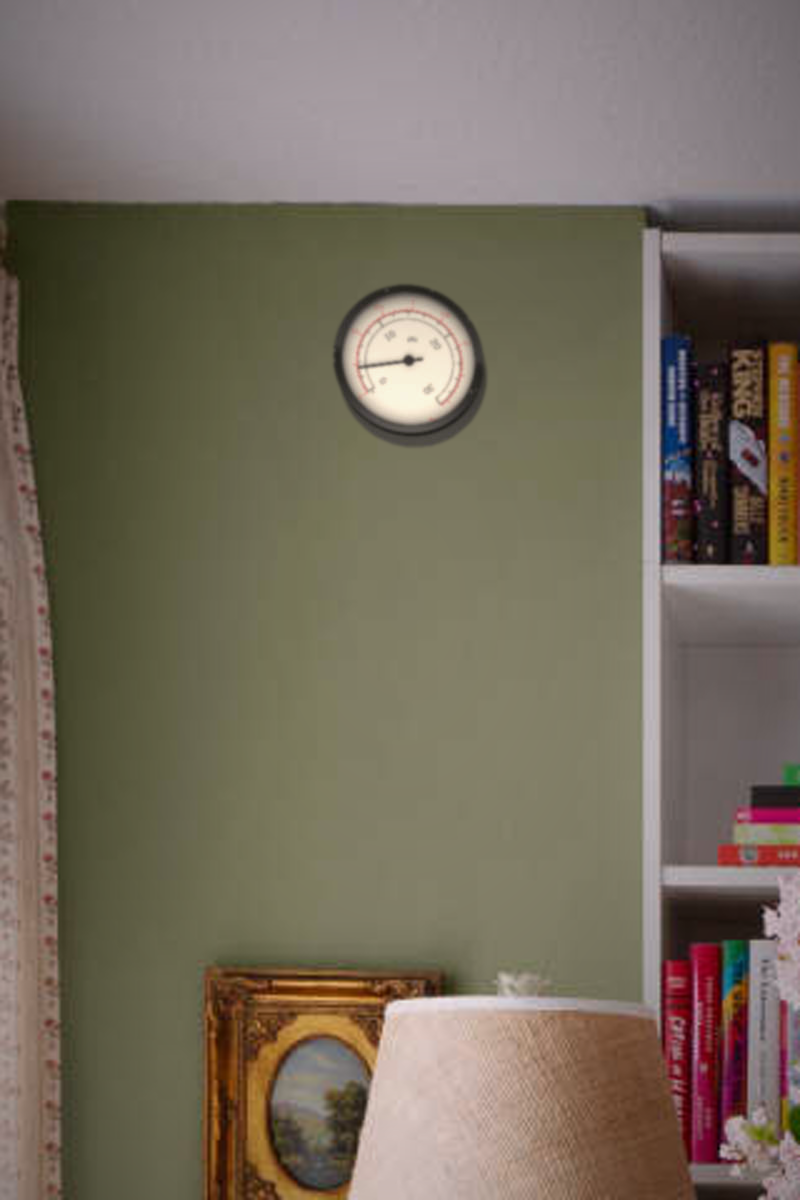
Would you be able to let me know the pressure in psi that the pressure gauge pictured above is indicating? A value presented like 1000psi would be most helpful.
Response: 3psi
